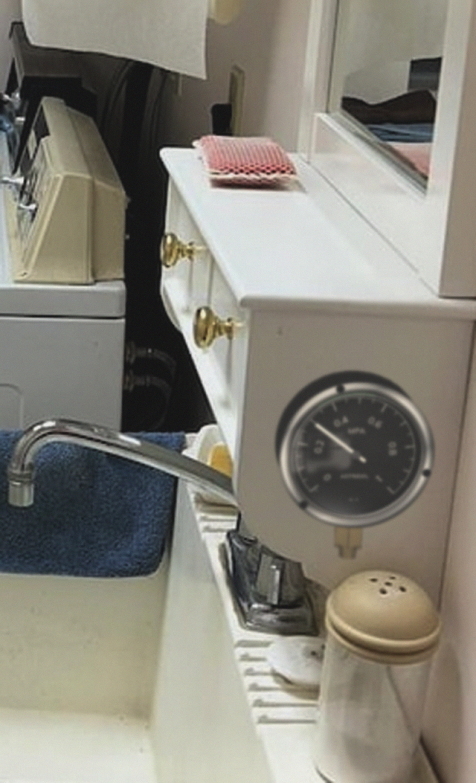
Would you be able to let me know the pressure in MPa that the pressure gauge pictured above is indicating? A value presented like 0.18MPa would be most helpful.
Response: 0.3MPa
